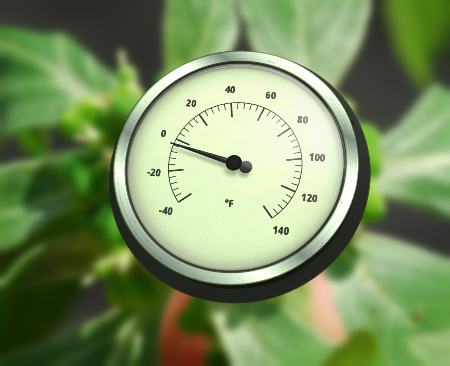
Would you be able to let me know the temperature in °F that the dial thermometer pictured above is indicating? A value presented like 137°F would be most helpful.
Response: -4°F
